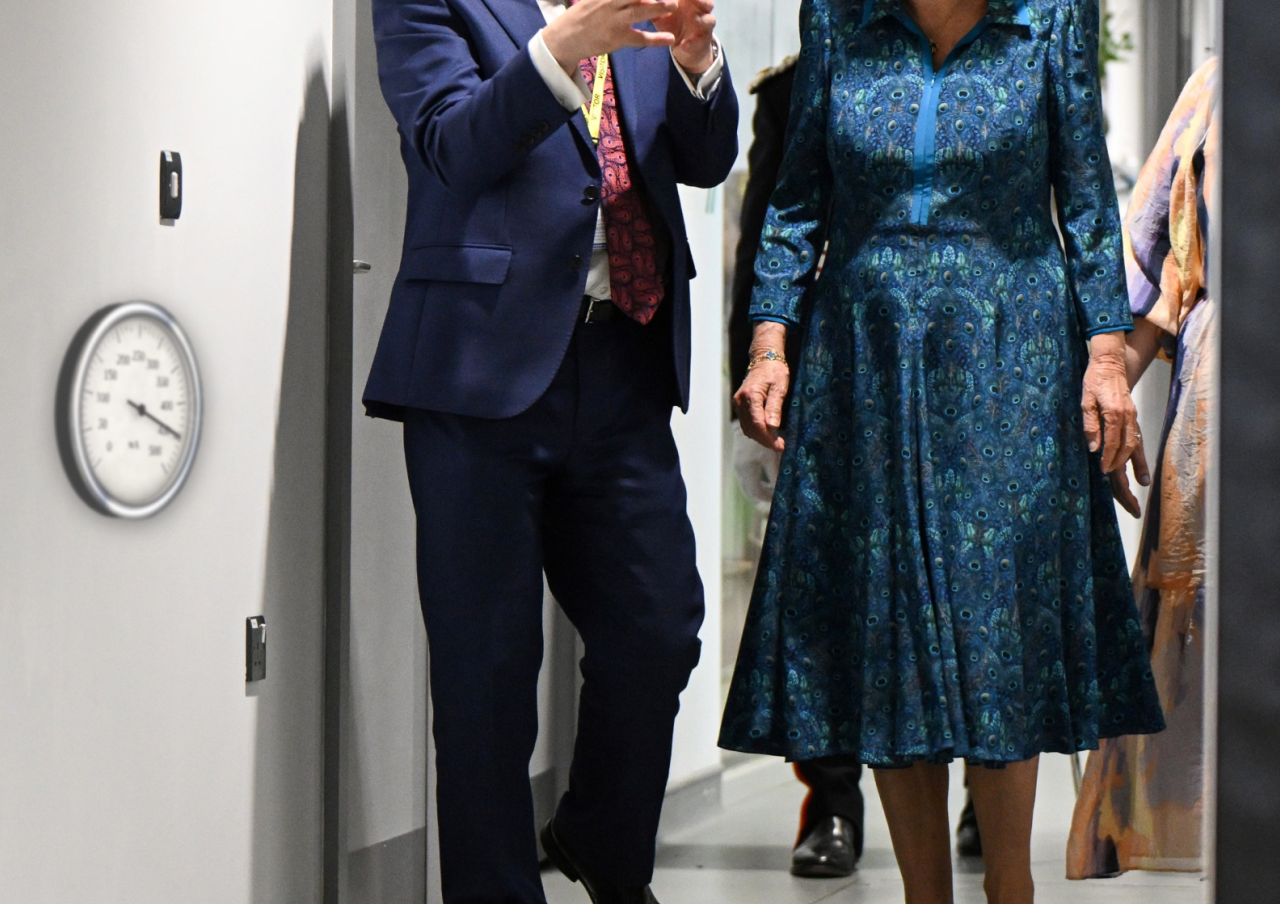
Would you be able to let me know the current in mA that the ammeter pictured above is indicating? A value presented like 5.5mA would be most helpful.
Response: 450mA
